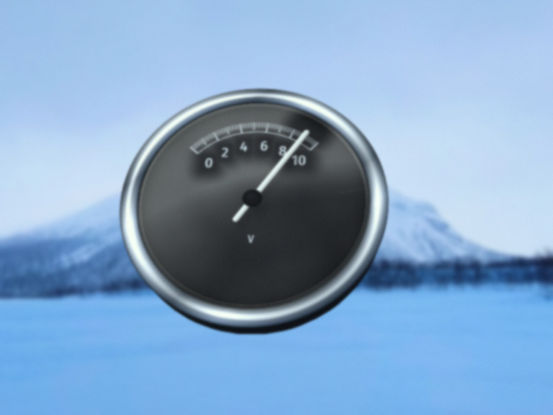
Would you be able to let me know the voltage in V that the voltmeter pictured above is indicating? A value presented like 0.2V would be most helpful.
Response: 9V
